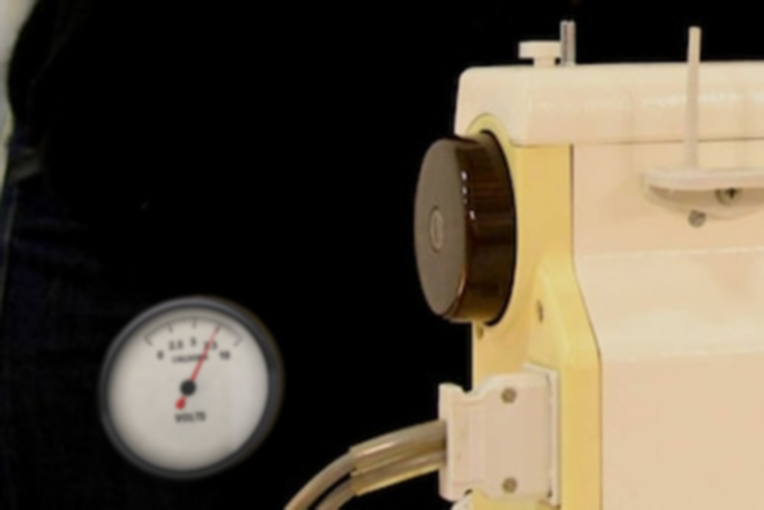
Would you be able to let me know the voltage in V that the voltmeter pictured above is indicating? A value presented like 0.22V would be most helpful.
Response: 7.5V
